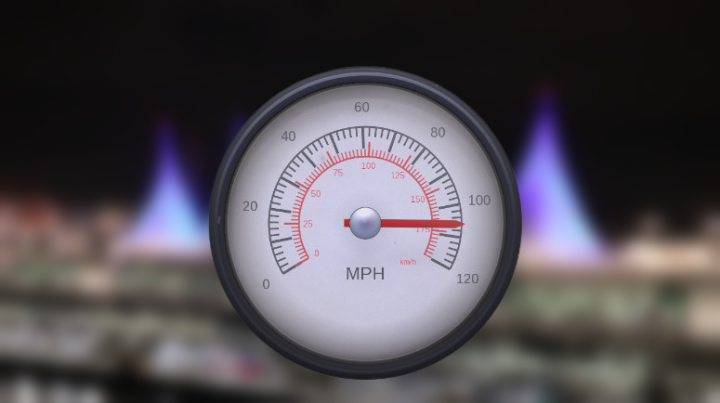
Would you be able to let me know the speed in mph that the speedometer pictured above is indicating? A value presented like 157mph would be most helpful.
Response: 106mph
